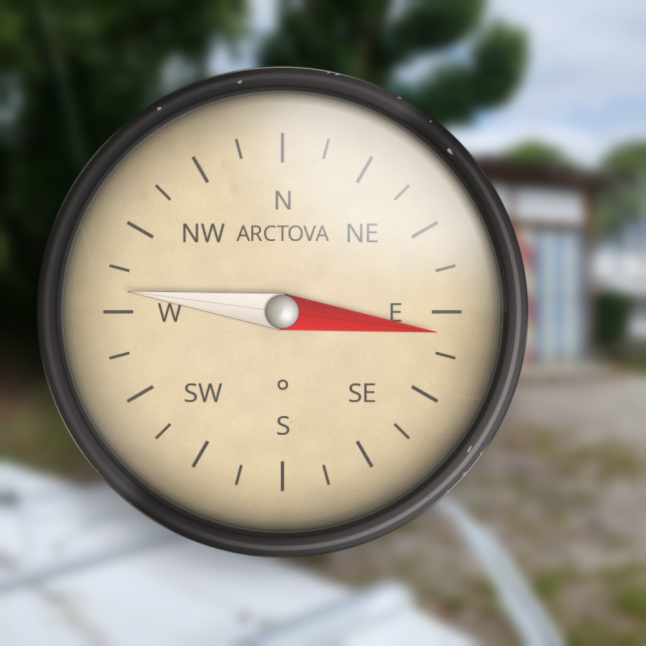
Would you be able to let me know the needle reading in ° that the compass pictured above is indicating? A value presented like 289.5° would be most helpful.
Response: 97.5°
